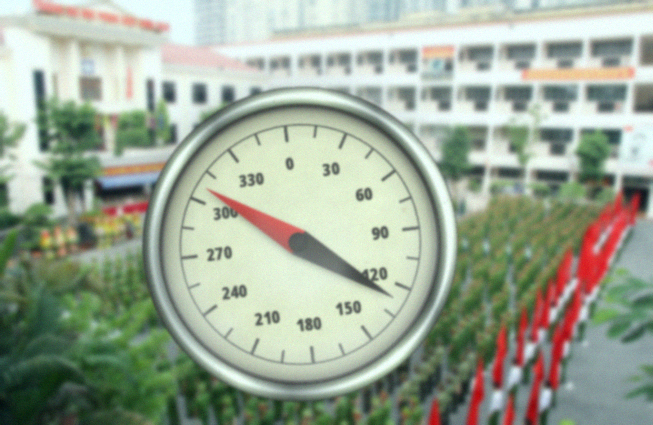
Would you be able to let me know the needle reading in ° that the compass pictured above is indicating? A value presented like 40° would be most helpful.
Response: 307.5°
